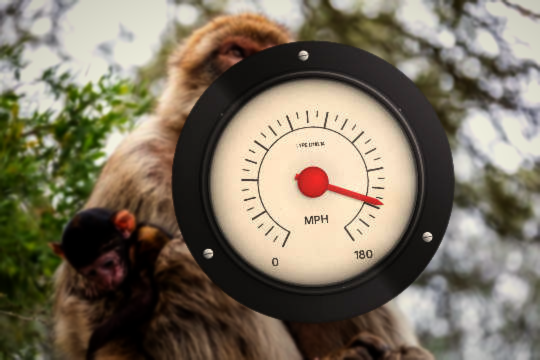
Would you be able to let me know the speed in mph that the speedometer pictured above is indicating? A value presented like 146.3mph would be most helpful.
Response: 157.5mph
